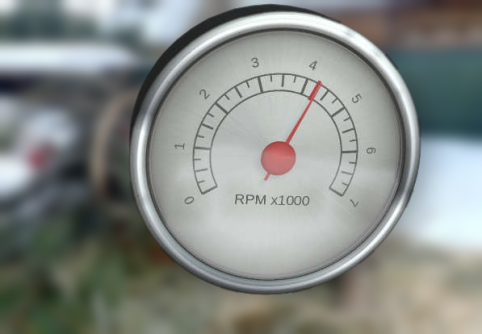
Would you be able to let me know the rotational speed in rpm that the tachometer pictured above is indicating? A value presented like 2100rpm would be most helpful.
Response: 4250rpm
